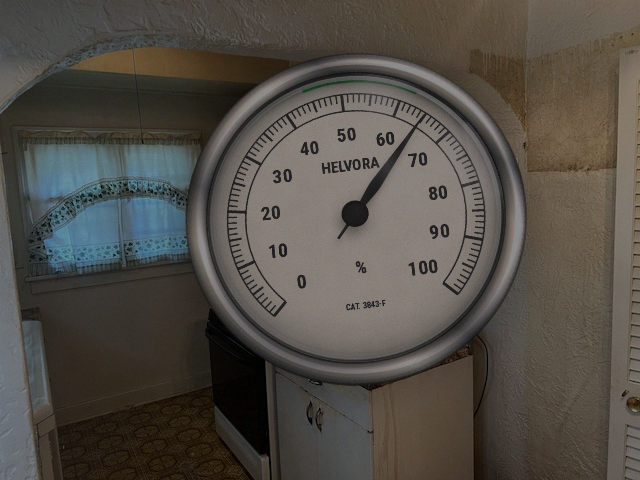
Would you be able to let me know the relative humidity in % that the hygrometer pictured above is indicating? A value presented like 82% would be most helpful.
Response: 65%
